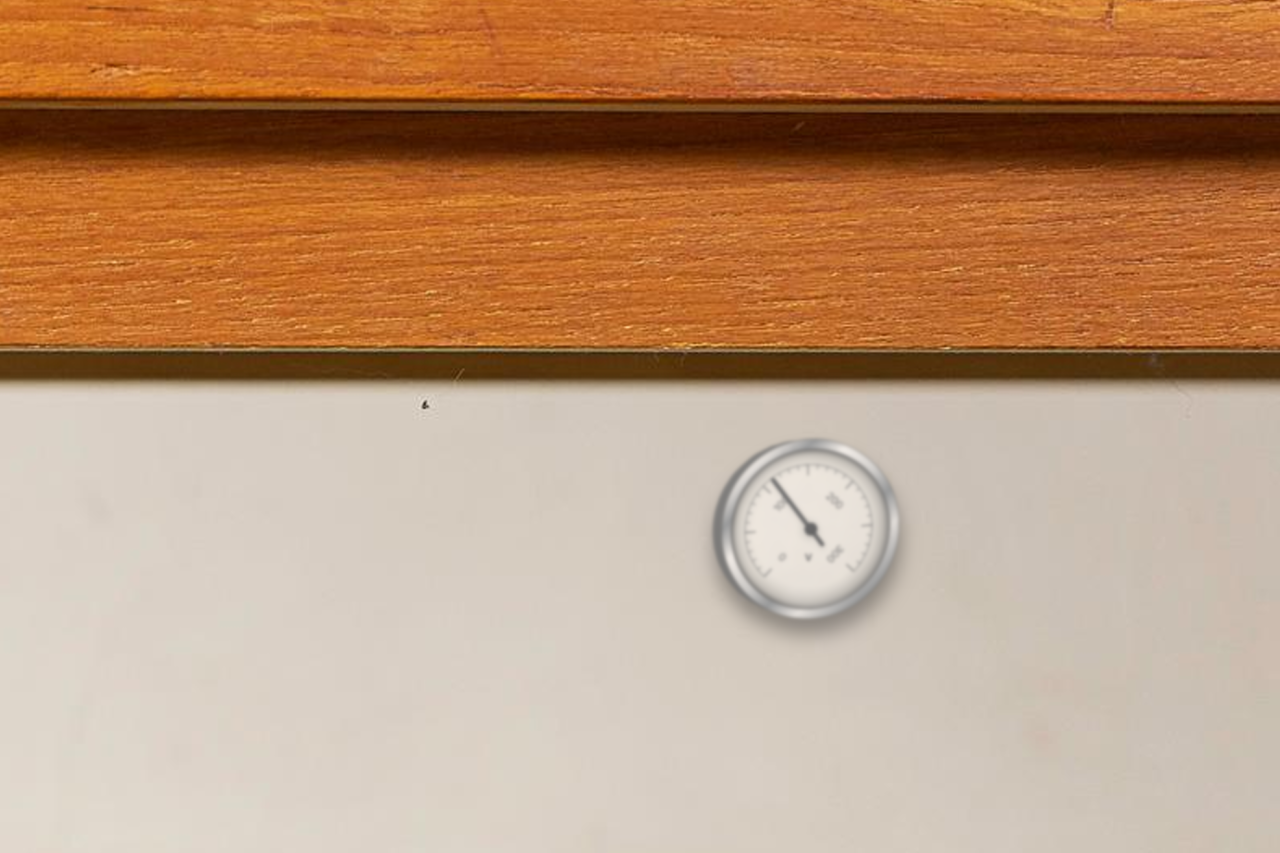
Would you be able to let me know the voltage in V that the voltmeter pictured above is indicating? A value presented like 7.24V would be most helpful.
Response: 110V
